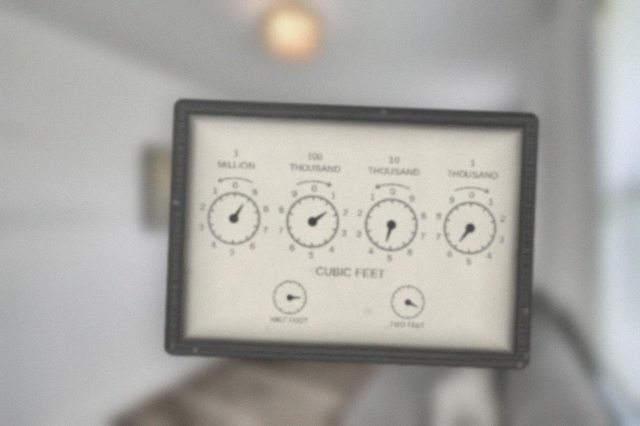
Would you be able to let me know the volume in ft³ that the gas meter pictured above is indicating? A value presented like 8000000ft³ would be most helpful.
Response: 914600ft³
